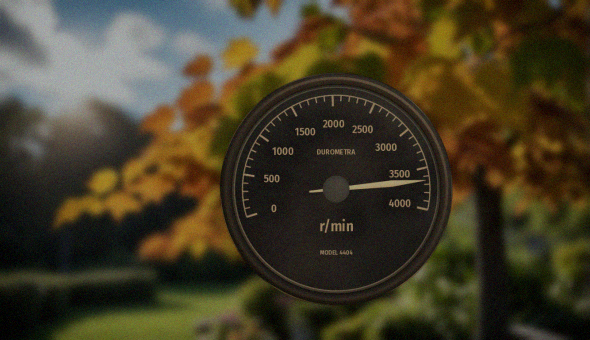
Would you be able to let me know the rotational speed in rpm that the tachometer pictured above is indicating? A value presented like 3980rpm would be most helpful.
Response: 3650rpm
